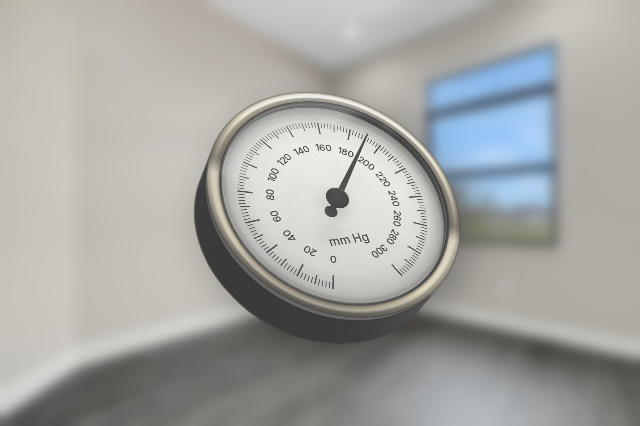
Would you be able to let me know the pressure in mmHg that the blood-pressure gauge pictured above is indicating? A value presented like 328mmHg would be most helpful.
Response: 190mmHg
